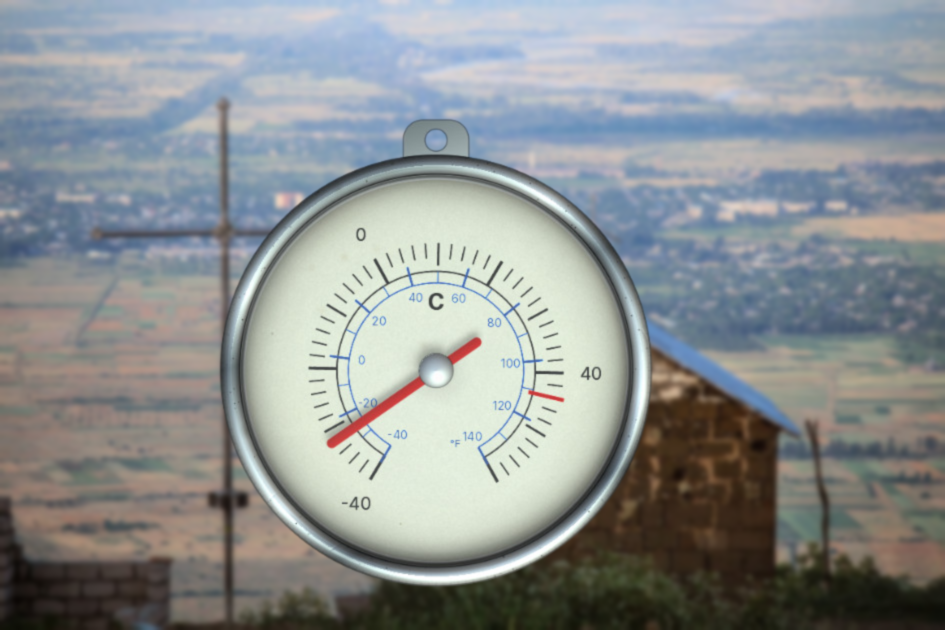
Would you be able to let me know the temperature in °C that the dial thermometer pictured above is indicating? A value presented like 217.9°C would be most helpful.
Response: -32°C
